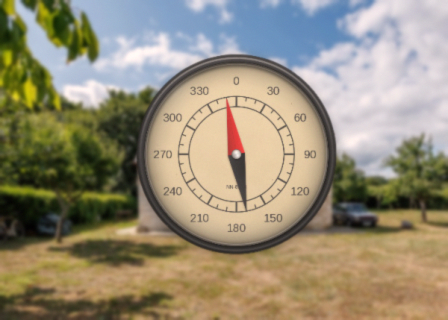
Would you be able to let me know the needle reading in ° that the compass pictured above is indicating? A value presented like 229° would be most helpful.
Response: 350°
